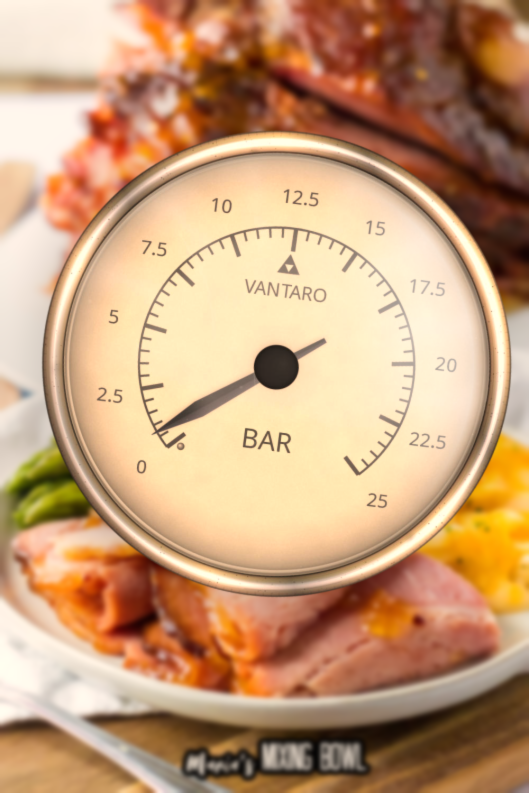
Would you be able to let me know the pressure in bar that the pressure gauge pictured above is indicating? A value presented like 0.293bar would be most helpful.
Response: 0.75bar
